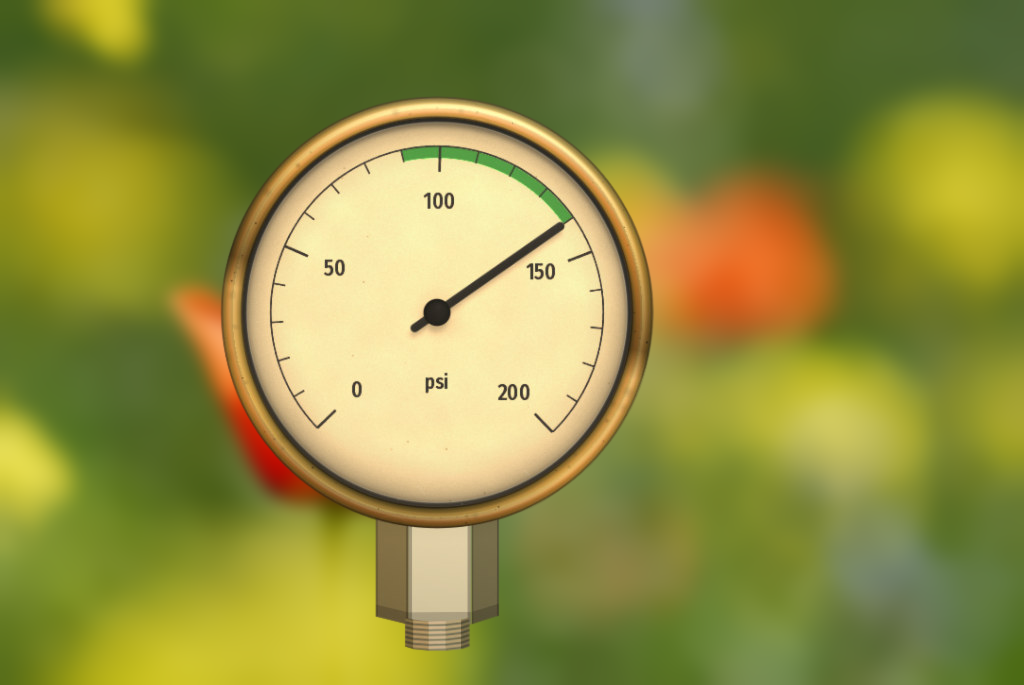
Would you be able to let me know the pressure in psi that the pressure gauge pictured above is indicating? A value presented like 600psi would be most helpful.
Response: 140psi
